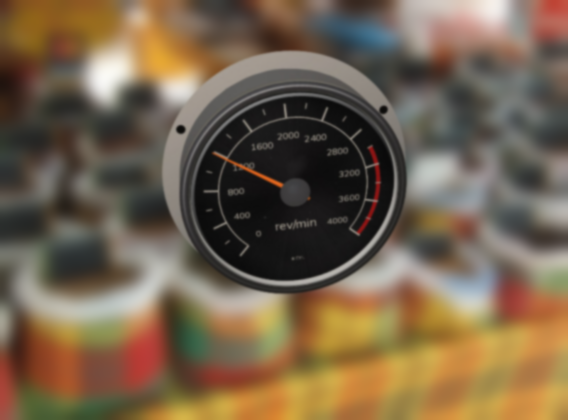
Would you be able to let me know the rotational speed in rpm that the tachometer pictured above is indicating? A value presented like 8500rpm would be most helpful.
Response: 1200rpm
